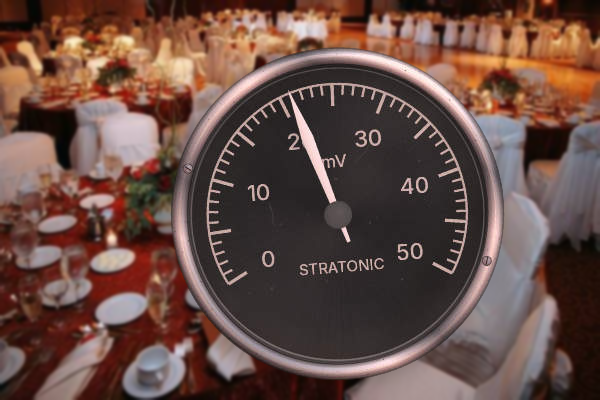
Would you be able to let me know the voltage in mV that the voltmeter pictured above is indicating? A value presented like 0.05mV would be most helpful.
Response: 21mV
